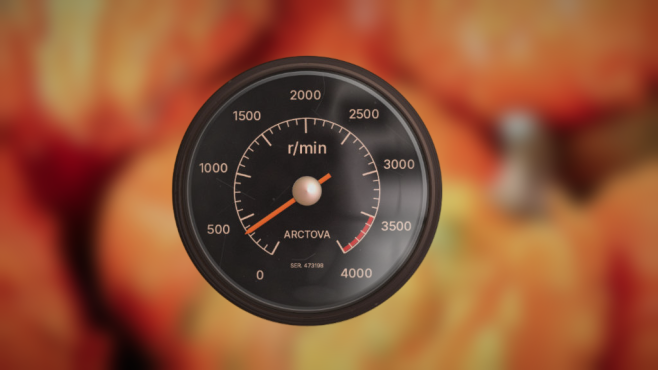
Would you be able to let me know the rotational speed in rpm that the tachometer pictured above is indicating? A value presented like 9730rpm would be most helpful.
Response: 350rpm
